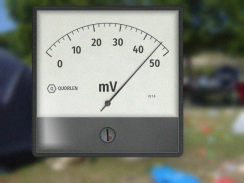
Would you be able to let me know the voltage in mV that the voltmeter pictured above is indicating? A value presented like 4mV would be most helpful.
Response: 46mV
